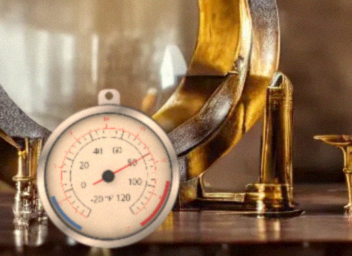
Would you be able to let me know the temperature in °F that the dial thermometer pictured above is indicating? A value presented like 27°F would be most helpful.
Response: 80°F
